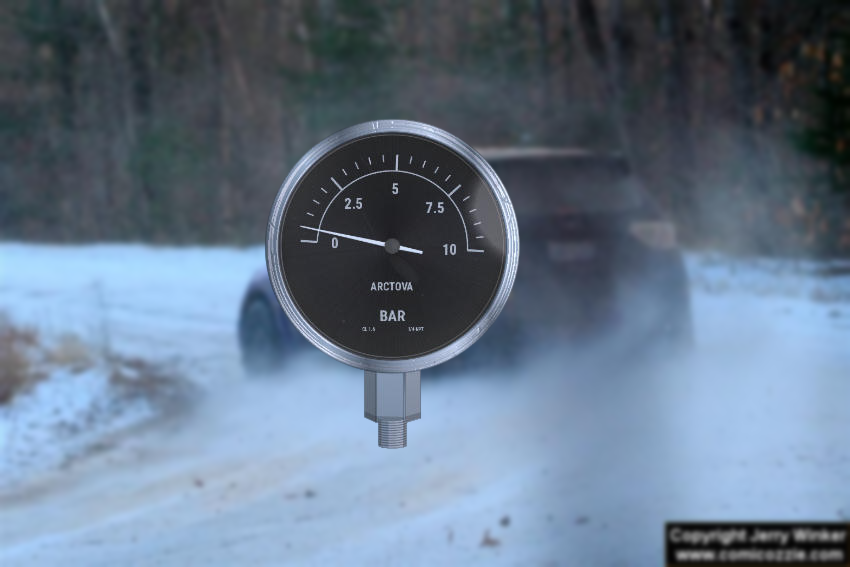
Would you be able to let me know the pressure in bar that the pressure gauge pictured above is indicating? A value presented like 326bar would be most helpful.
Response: 0.5bar
